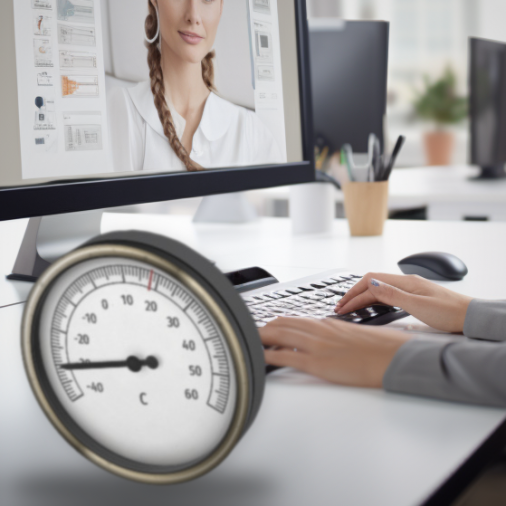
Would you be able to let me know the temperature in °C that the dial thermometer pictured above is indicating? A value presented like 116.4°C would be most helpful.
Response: -30°C
